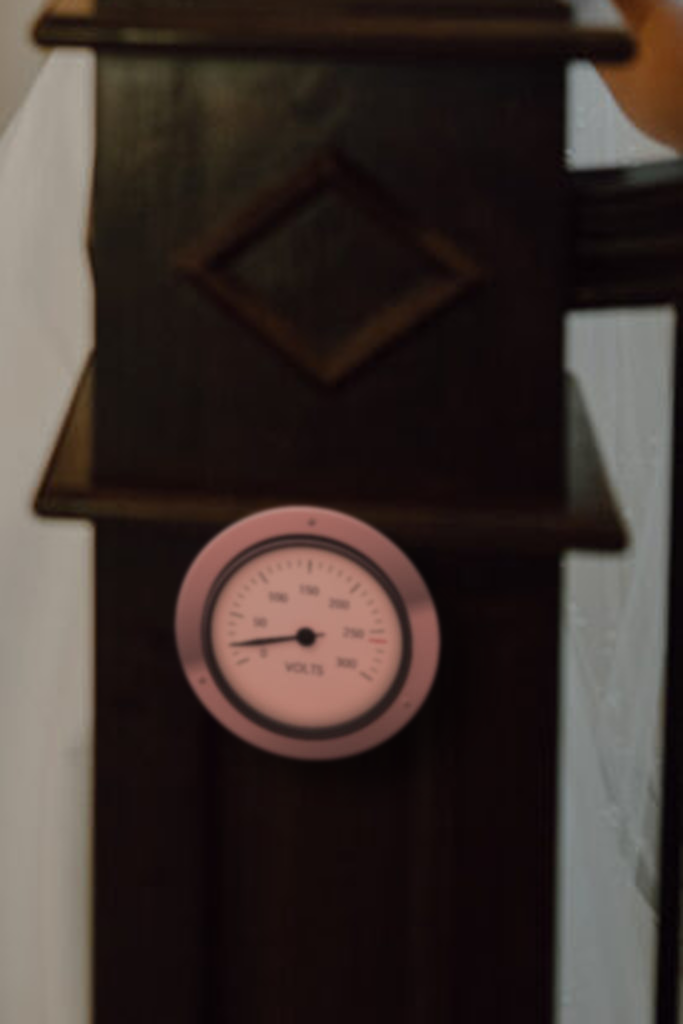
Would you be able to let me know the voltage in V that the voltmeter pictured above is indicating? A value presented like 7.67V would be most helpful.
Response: 20V
